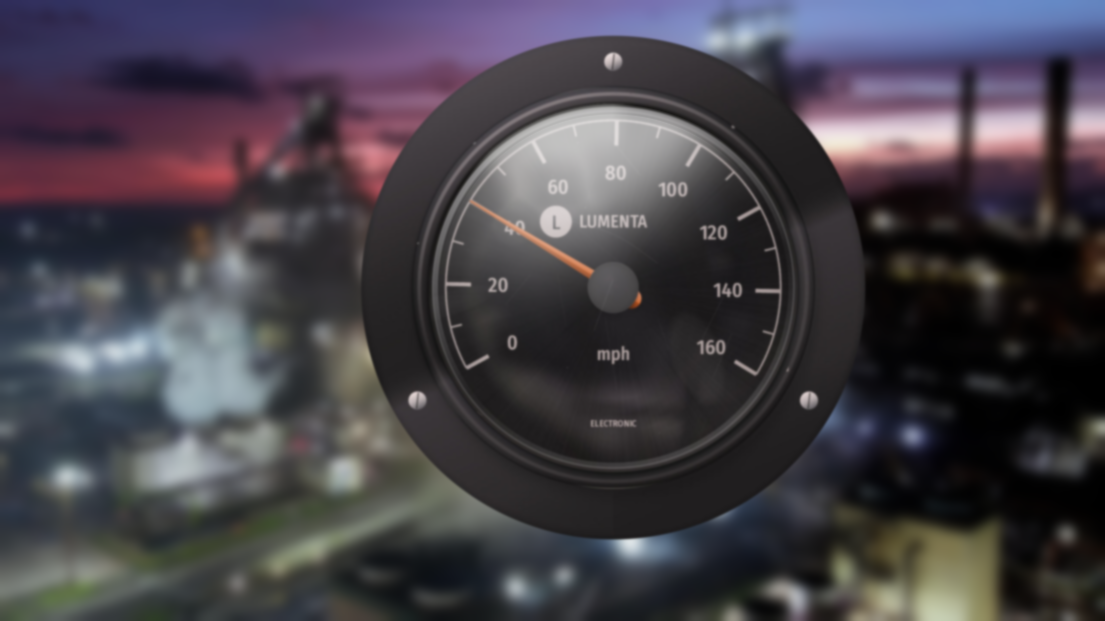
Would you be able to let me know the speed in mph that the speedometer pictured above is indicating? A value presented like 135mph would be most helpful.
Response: 40mph
